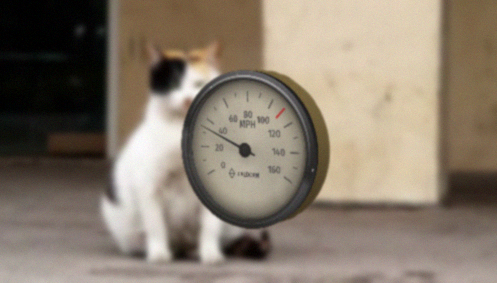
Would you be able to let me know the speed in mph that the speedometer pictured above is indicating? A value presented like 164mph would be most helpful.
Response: 35mph
